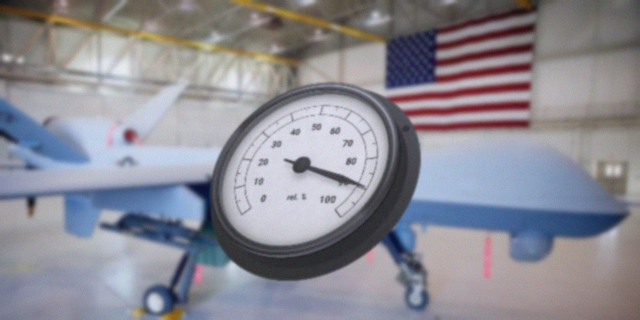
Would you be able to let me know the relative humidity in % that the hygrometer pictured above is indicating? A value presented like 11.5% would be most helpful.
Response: 90%
